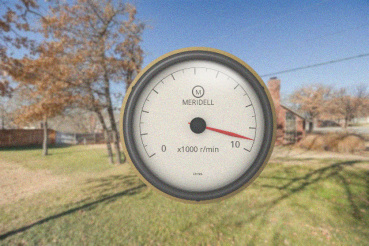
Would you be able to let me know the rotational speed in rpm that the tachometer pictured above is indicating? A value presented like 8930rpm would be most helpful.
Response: 9500rpm
